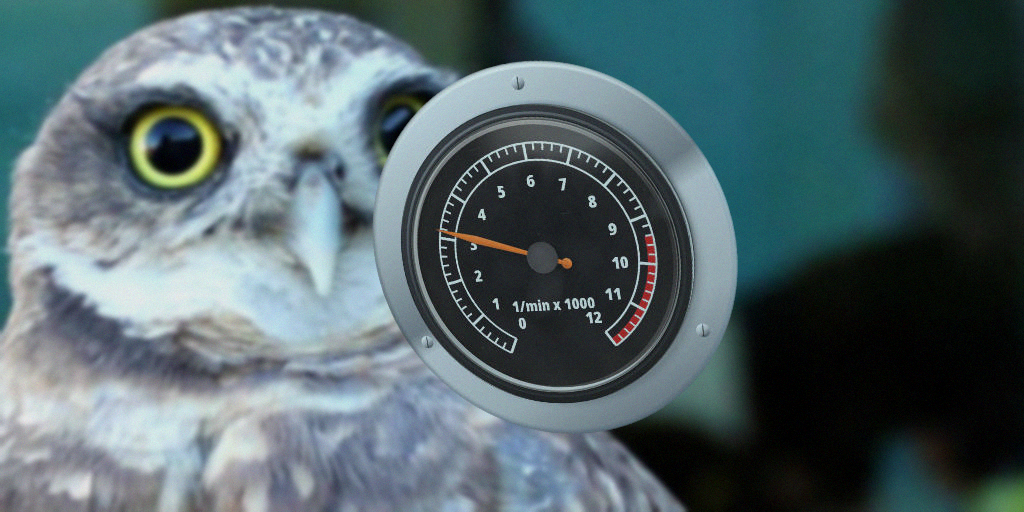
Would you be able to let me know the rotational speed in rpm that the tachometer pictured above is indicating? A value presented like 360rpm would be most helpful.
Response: 3200rpm
